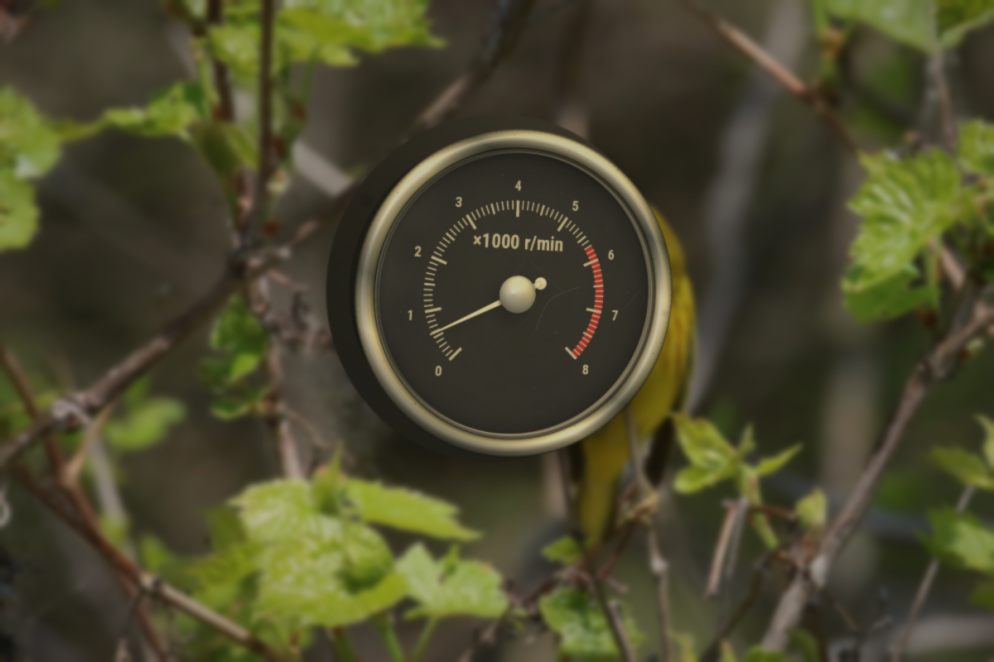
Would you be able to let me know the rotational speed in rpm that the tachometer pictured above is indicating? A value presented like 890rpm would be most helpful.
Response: 600rpm
